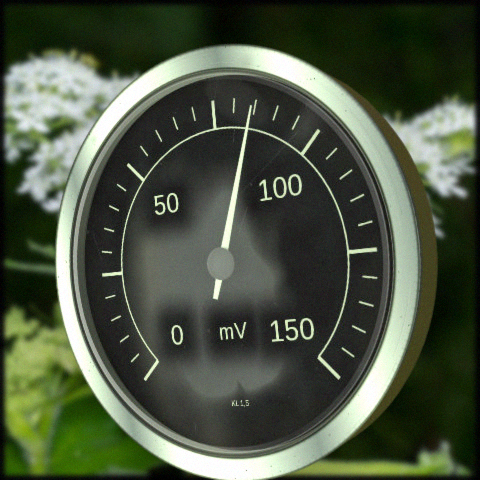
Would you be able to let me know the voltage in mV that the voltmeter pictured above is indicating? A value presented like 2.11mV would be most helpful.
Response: 85mV
